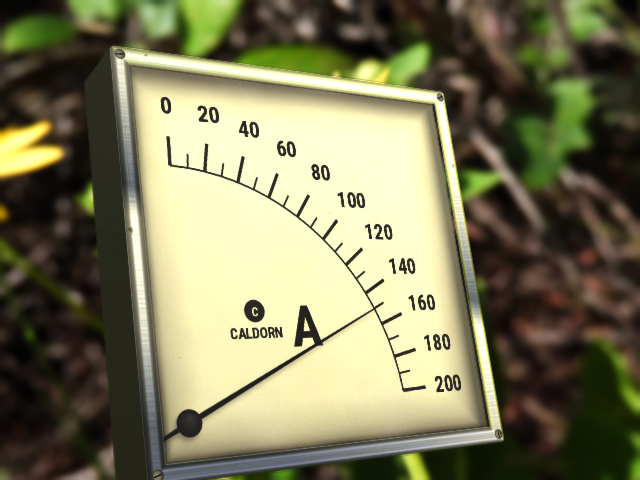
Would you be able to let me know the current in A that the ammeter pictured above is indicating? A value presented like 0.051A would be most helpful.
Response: 150A
